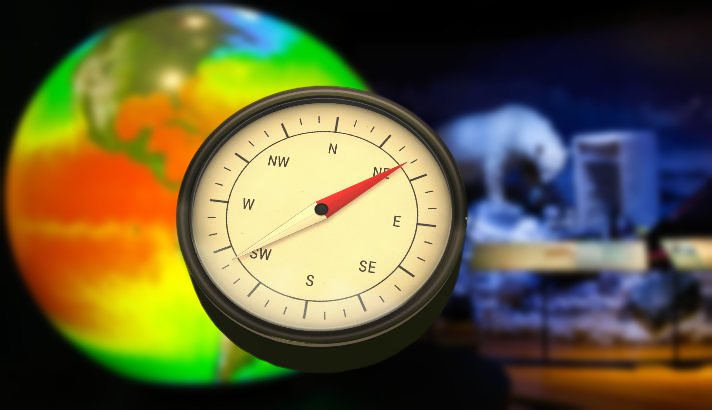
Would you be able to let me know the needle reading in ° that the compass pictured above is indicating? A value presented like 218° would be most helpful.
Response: 50°
